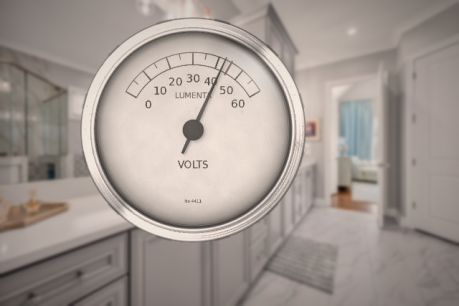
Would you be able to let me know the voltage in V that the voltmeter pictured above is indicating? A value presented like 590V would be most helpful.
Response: 42.5V
